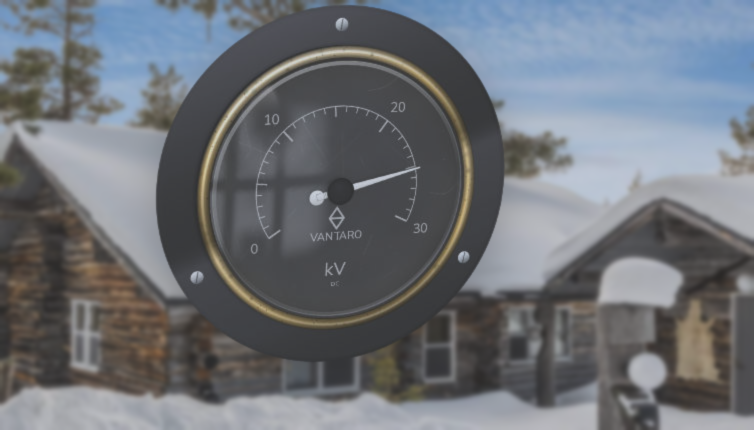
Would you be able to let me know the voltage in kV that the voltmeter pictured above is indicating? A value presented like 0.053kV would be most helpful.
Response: 25kV
